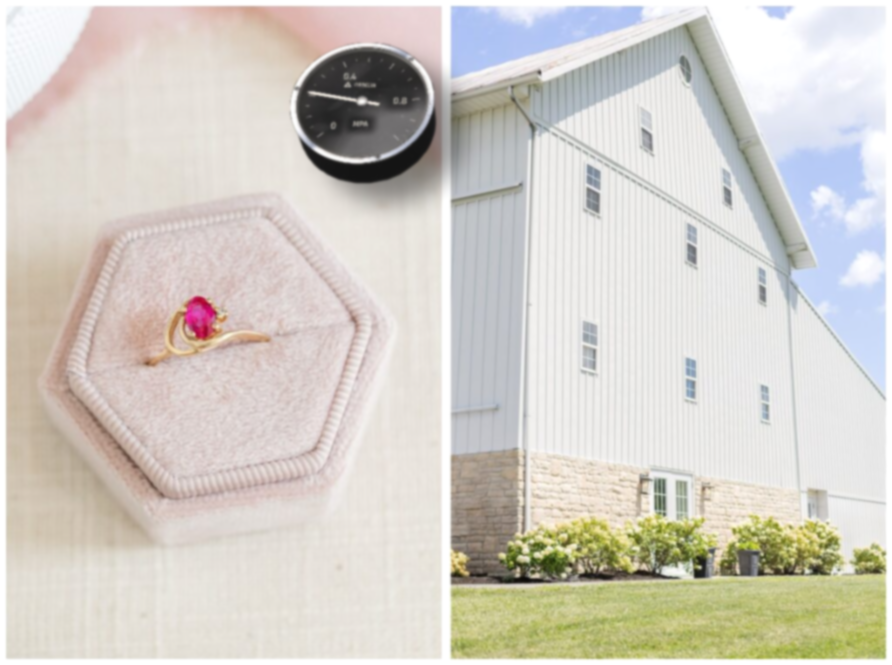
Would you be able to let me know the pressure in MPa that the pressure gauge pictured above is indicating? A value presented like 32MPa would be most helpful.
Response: 0.2MPa
